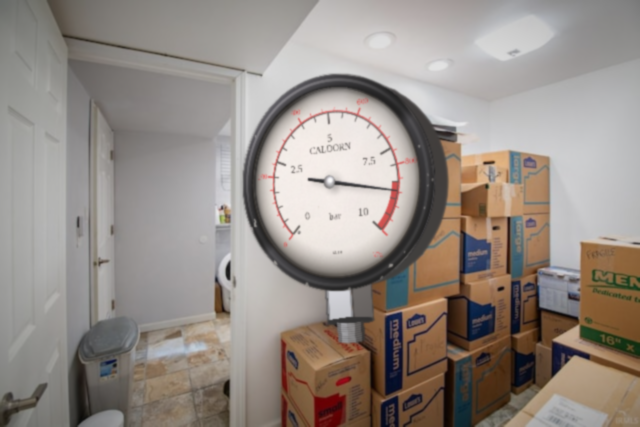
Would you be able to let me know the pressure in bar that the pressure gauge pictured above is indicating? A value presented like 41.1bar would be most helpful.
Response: 8.75bar
